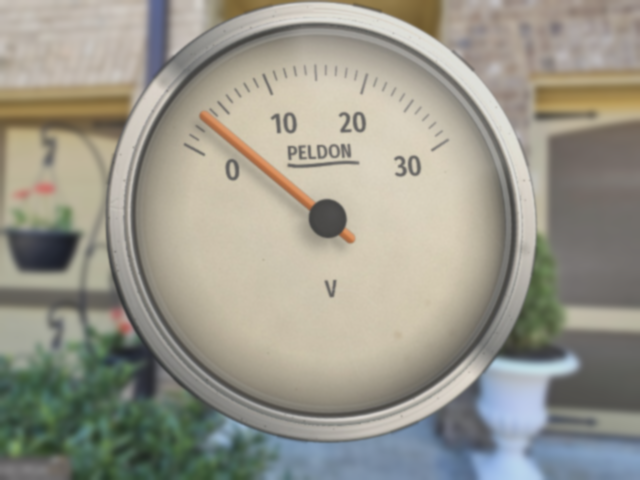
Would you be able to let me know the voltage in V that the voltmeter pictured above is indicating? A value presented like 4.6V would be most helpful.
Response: 3V
